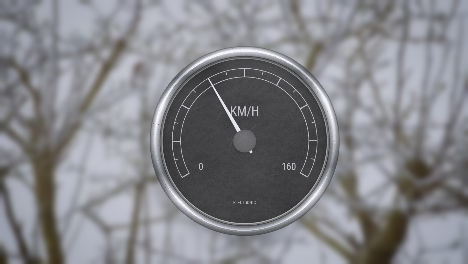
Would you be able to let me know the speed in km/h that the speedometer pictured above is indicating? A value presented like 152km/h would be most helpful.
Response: 60km/h
